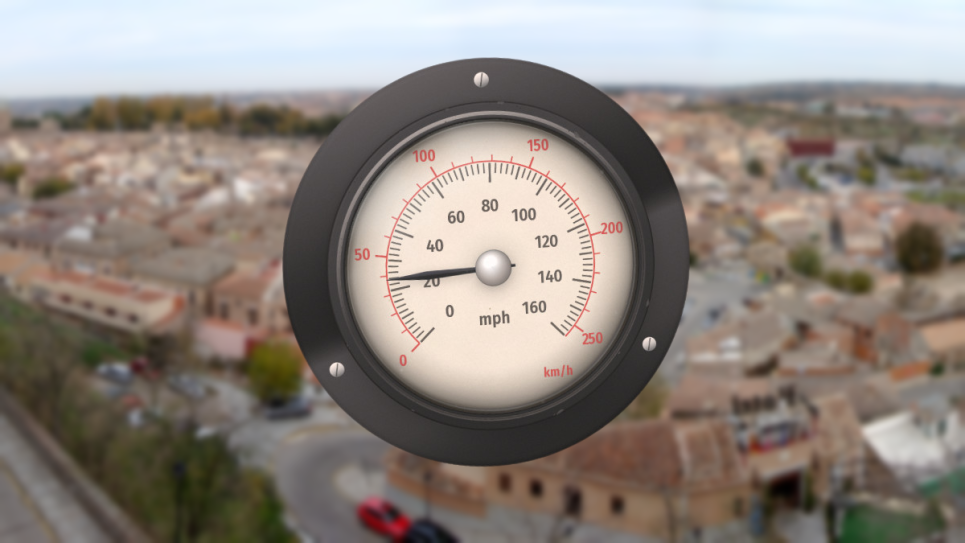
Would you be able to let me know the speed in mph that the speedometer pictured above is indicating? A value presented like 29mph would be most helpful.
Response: 24mph
